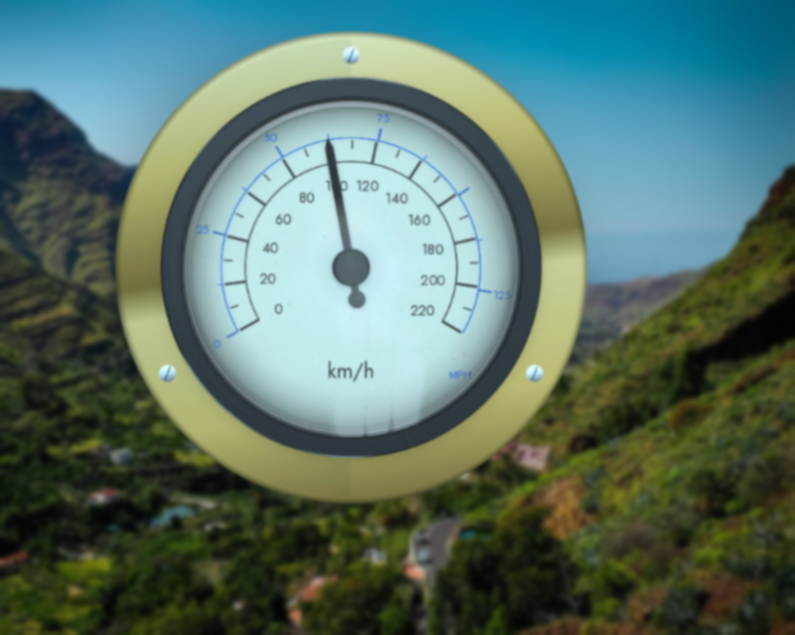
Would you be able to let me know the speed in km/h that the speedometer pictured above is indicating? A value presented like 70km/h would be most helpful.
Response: 100km/h
